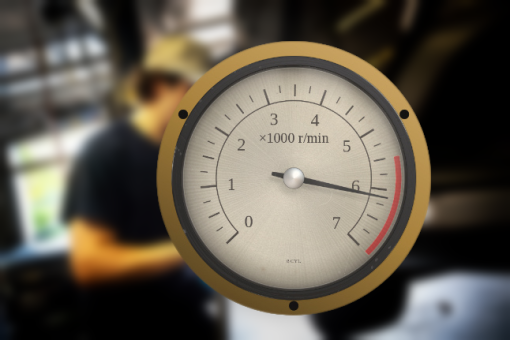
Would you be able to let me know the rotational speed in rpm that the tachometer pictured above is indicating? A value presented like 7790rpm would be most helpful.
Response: 6125rpm
